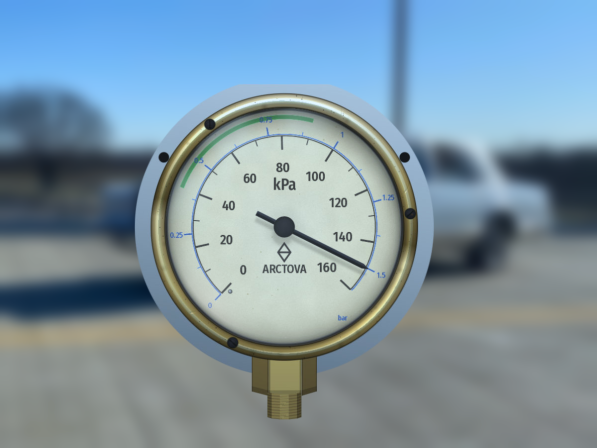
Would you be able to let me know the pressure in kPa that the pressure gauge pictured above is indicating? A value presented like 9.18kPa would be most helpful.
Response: 150kPa
